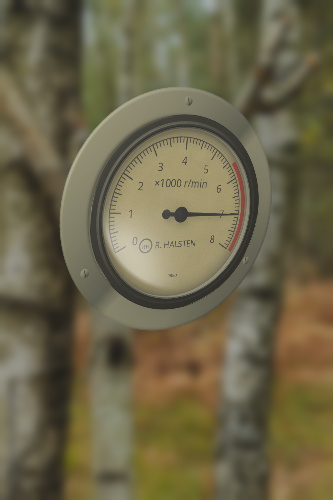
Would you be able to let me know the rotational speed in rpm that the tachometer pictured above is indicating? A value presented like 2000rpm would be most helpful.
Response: 7000rpm
